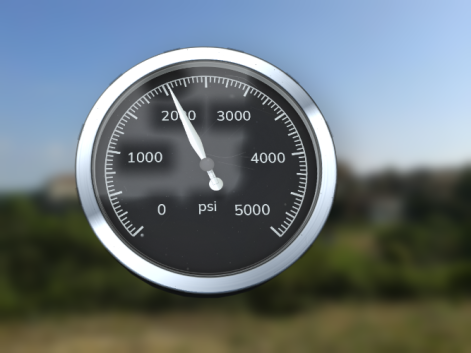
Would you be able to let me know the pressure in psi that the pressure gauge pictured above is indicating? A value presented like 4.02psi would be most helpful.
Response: 2050psi
